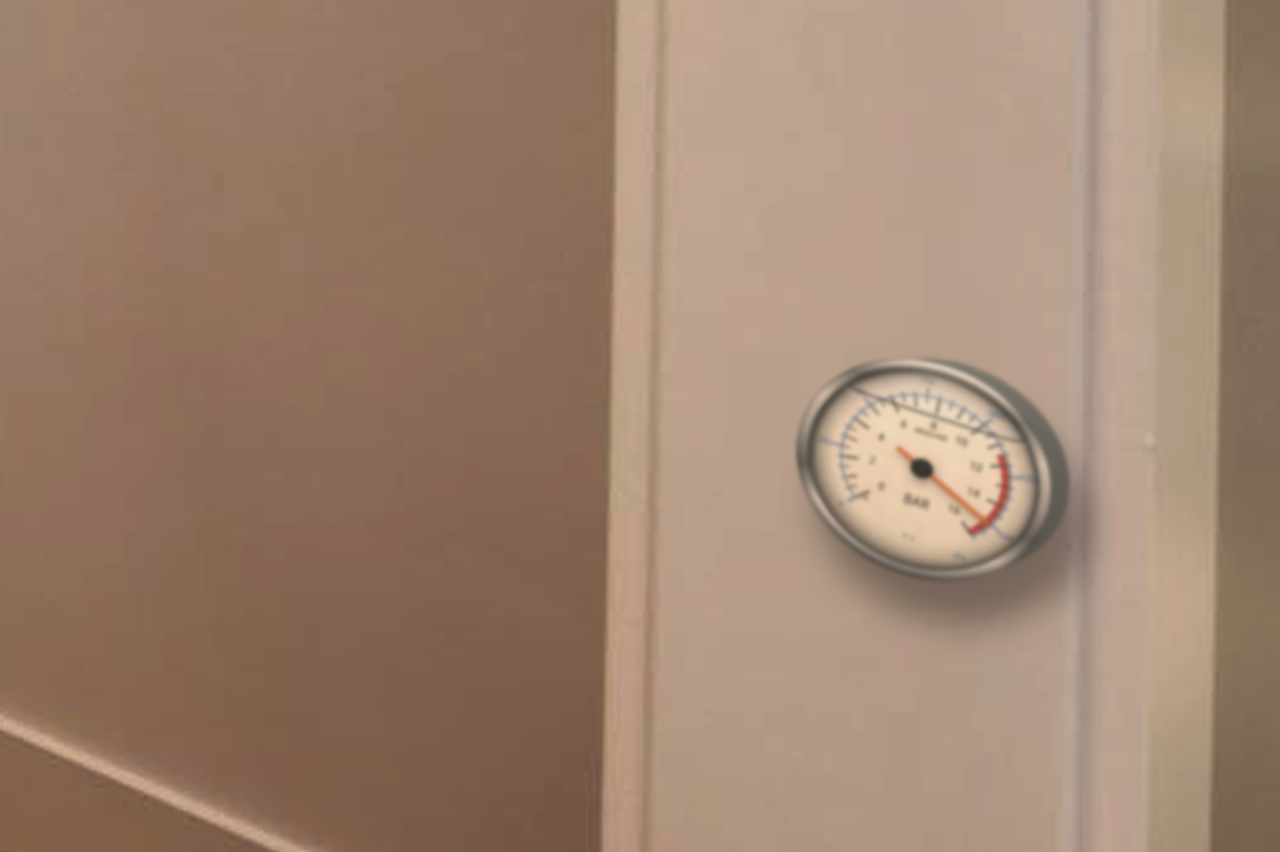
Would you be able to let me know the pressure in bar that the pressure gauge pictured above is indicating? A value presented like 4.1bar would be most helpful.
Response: 15bar
